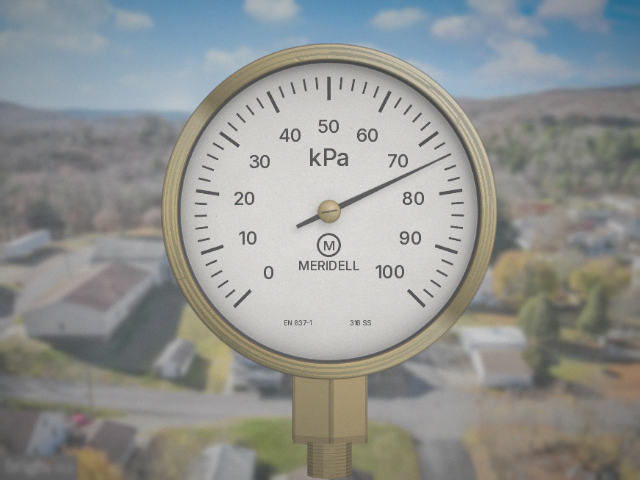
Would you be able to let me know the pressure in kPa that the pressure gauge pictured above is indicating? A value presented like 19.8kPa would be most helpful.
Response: 74kPa
